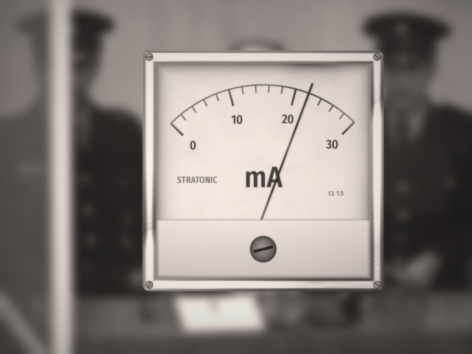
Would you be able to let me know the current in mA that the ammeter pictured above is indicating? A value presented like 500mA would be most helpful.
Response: 22mA
